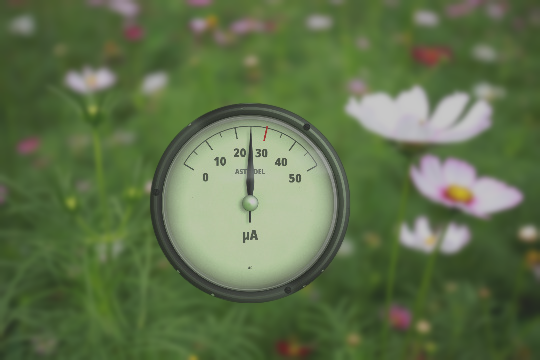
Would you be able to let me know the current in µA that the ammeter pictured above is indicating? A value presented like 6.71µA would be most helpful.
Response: 25µA
